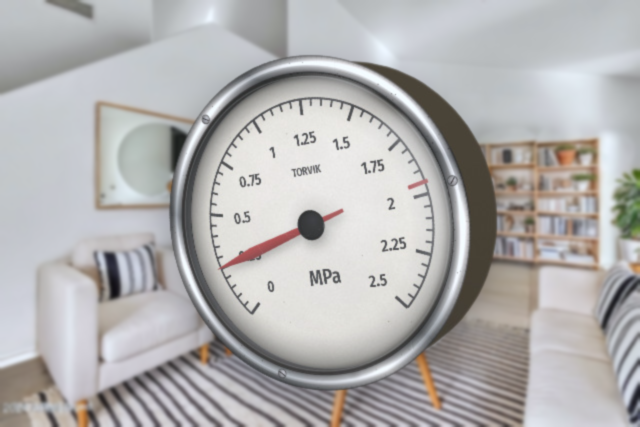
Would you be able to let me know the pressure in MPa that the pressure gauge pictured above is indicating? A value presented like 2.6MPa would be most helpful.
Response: 0.25MPa
